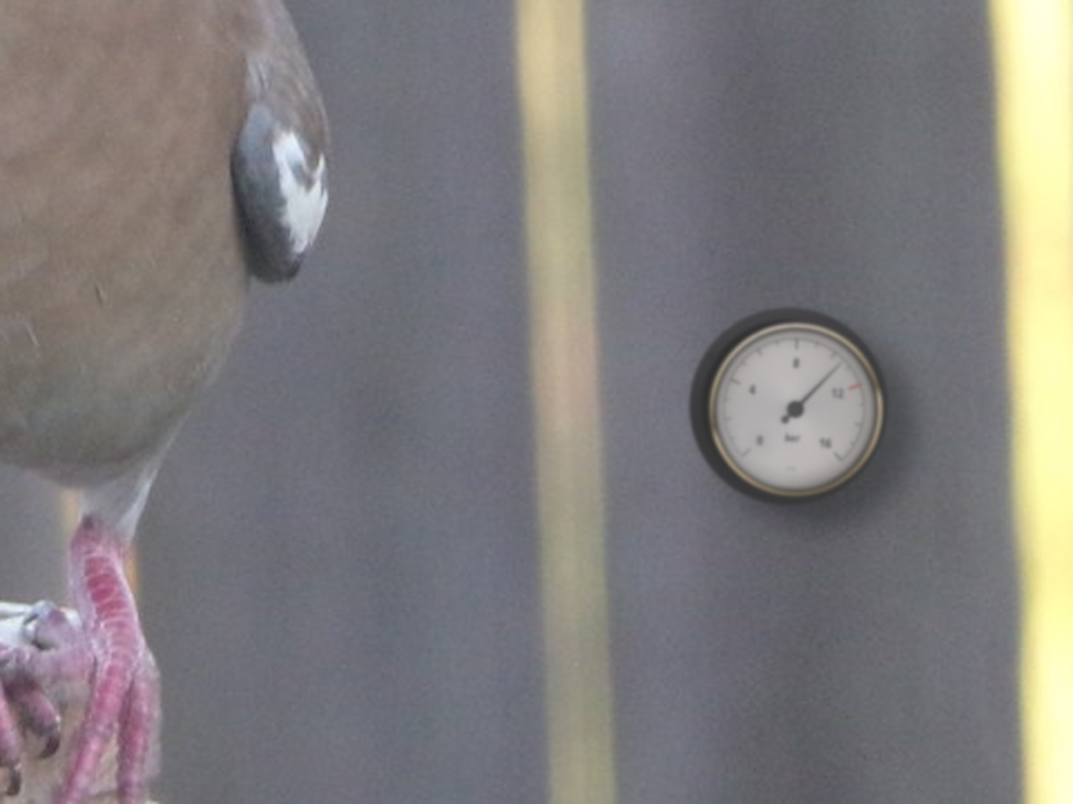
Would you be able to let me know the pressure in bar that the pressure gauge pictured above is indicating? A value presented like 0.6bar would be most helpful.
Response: 10.5bar
